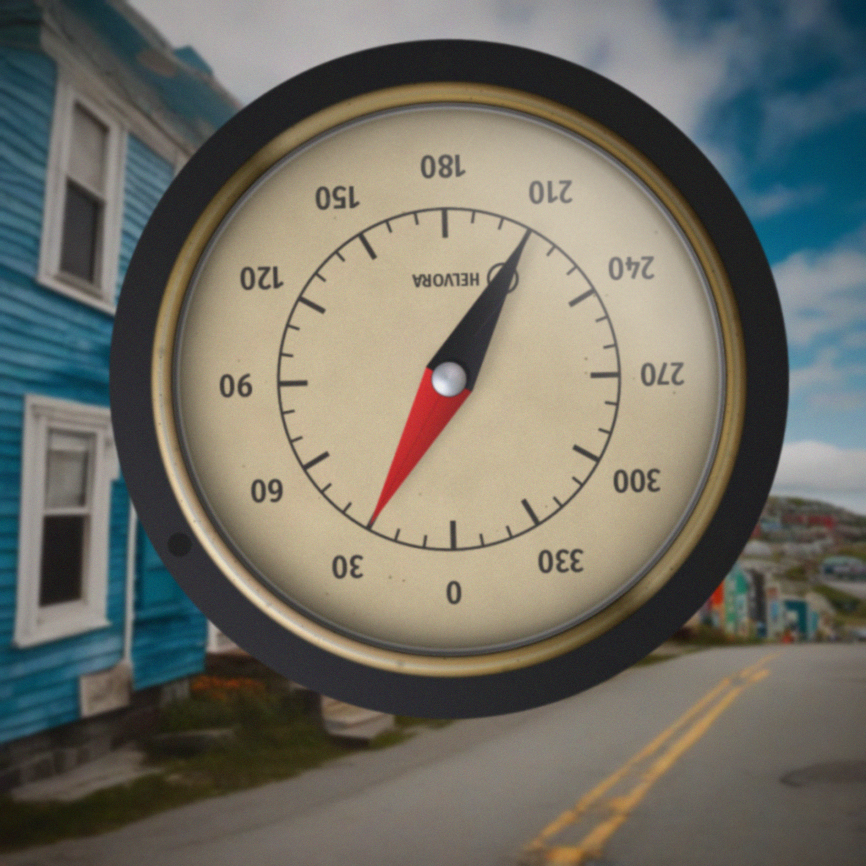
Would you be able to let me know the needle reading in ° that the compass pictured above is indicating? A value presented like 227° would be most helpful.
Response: 30°
